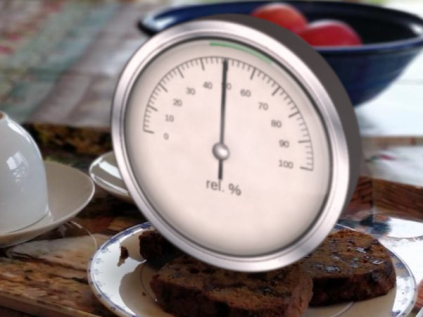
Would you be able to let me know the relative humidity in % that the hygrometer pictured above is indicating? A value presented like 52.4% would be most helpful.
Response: 50%
